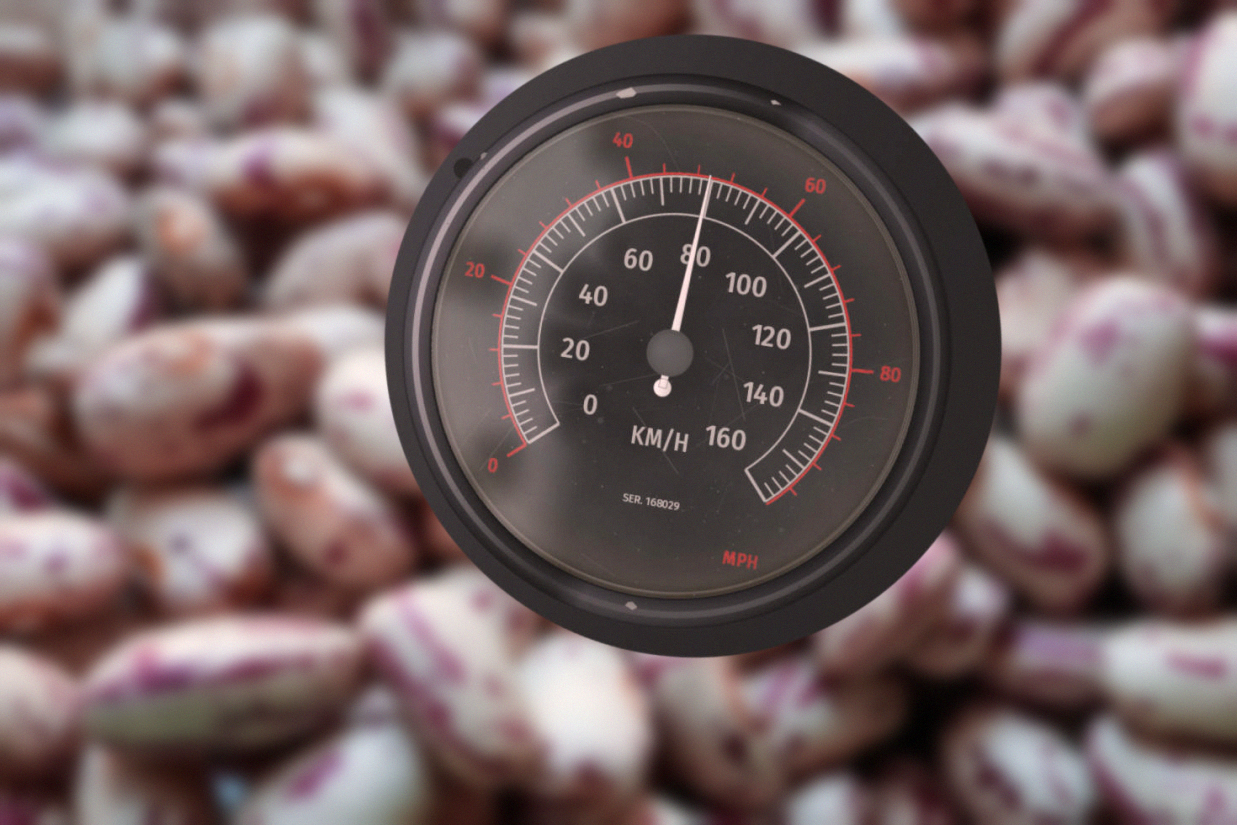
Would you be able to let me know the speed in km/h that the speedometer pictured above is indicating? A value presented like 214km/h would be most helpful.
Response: 80km/h
